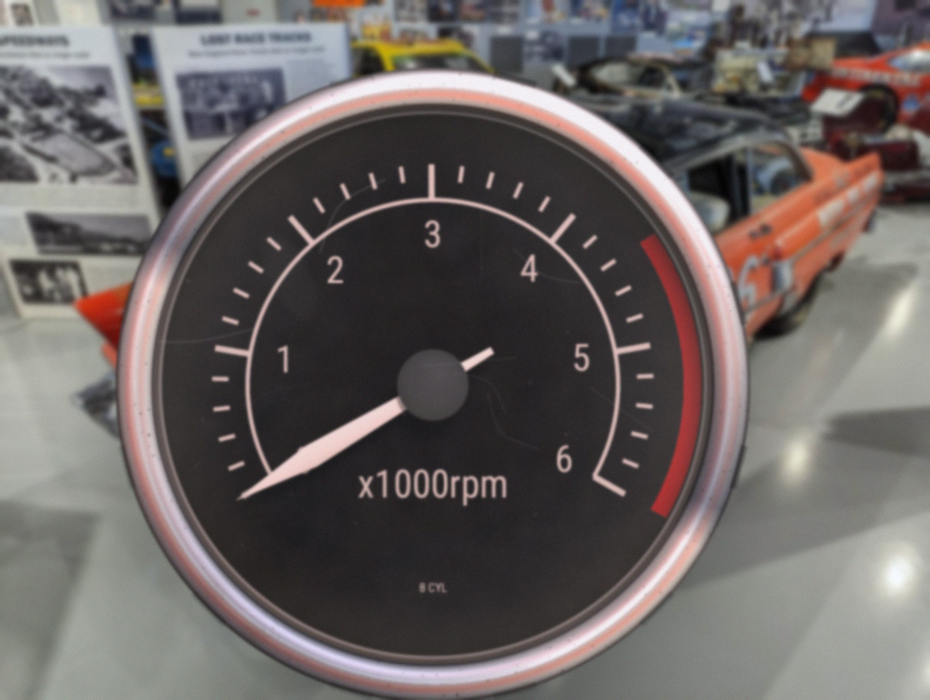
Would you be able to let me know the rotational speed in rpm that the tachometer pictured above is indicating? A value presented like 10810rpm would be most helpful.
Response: 0rpm
